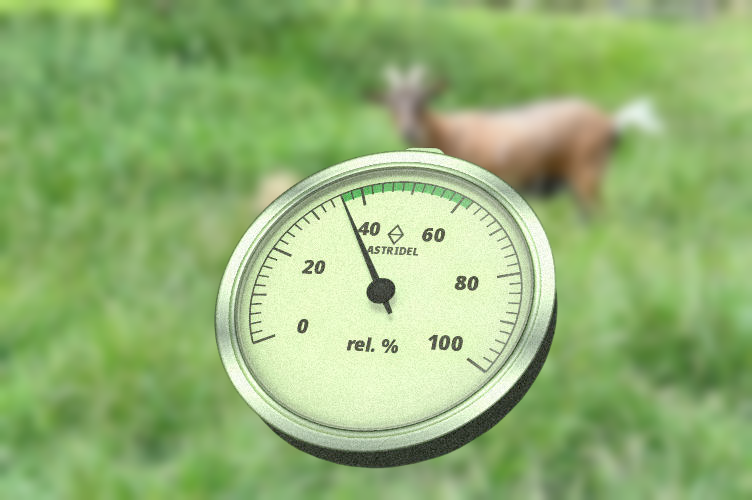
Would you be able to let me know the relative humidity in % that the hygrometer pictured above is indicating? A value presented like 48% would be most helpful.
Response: 36%
